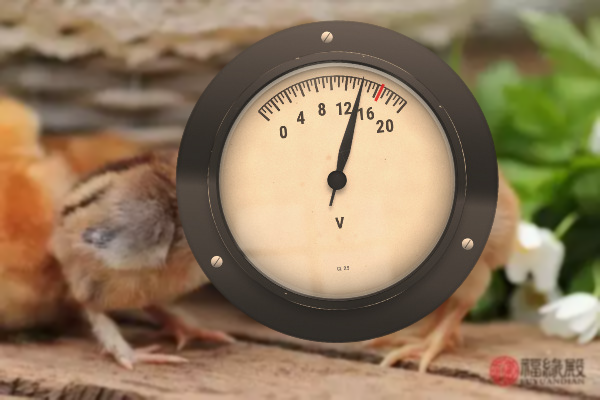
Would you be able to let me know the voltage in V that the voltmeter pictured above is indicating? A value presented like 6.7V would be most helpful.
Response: 14V
